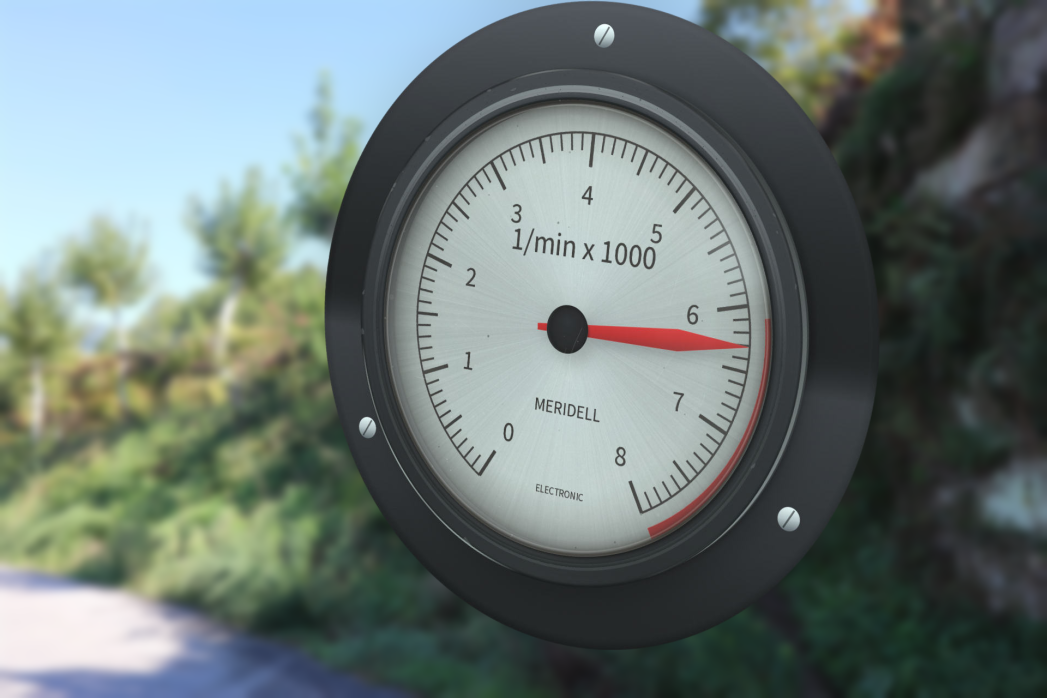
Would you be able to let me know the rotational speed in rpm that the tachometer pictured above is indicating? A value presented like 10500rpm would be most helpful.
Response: 6300rpm
